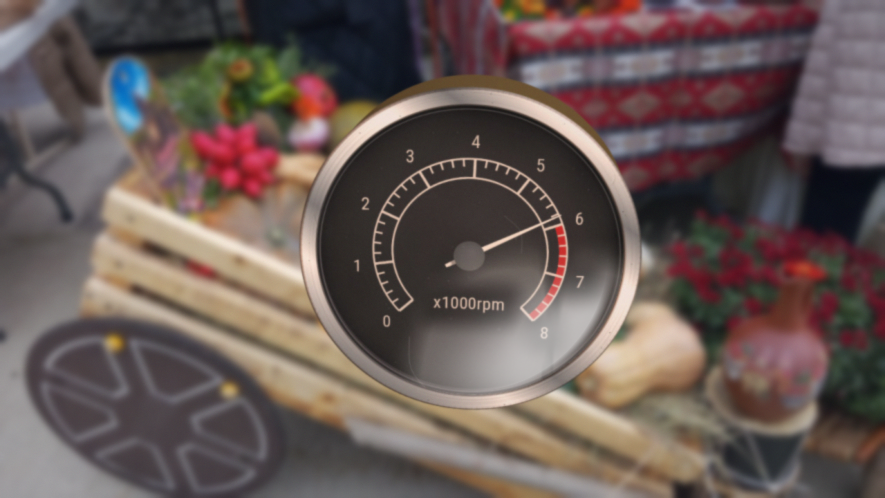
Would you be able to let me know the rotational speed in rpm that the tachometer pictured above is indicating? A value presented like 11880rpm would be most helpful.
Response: 5800rpm
